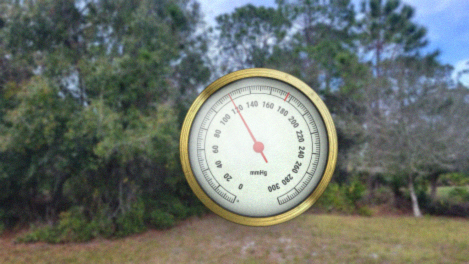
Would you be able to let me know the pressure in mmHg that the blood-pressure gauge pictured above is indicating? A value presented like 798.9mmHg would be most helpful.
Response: 120mmHg
